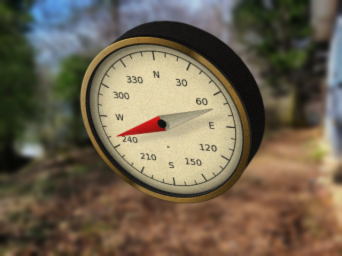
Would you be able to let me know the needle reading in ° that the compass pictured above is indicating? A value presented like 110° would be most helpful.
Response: 250°
